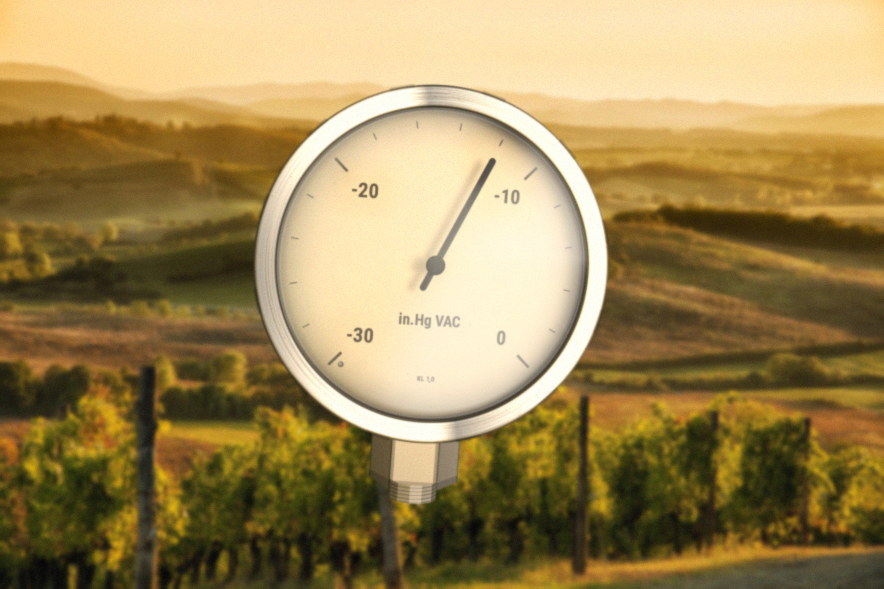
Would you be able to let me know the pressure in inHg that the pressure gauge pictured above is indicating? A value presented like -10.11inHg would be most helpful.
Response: -12inHg
